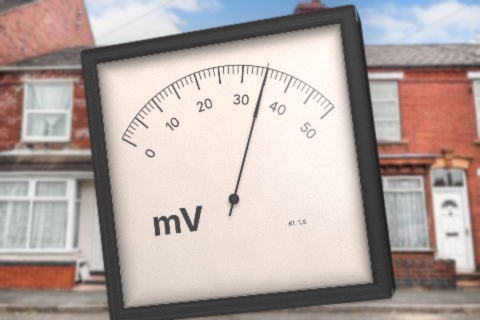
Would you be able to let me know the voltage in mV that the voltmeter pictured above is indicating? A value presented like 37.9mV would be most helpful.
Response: 35mV
